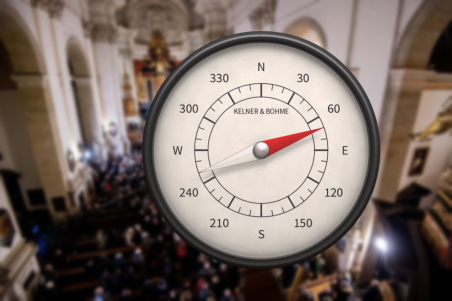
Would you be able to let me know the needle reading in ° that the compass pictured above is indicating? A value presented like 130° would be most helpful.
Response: 70°
